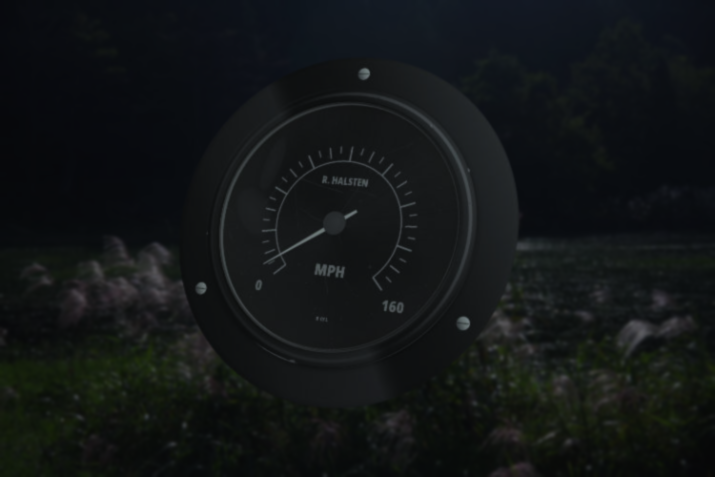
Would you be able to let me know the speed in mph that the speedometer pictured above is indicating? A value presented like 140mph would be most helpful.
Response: 5mph
